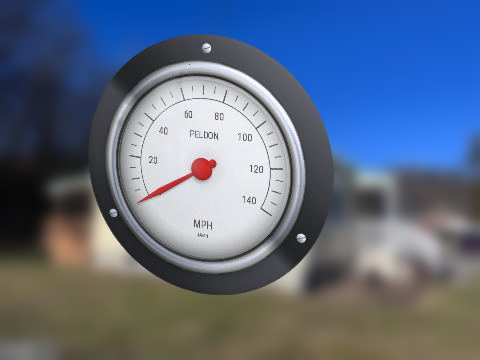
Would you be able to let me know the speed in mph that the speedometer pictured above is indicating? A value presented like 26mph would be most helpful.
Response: 0mph
